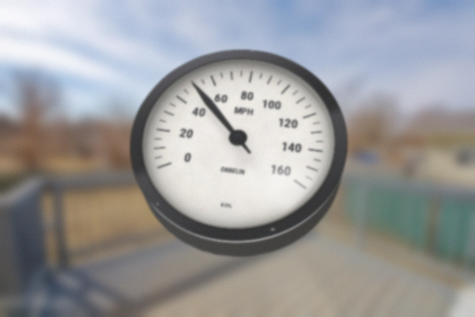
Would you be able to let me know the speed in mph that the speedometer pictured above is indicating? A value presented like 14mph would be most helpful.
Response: 50mph
